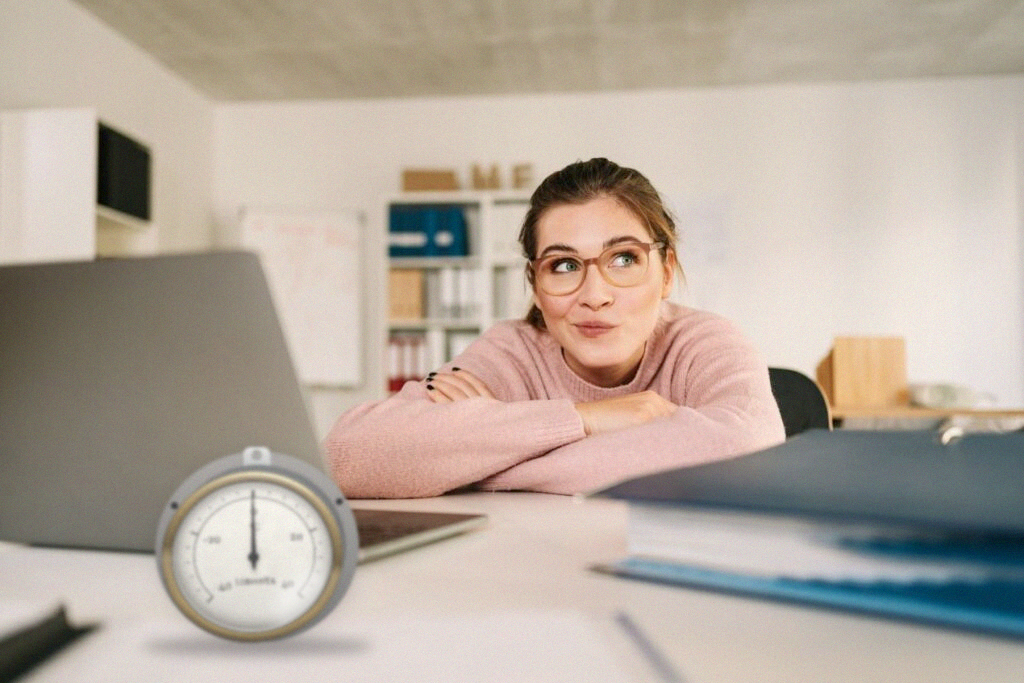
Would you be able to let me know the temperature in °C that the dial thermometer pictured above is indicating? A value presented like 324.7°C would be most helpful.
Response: 0°C
